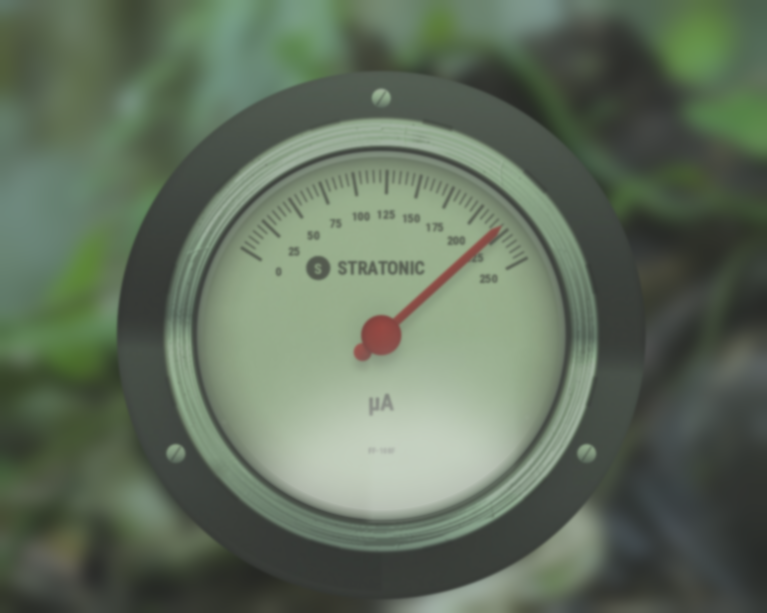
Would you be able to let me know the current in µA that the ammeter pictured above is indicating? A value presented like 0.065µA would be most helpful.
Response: 220µA
